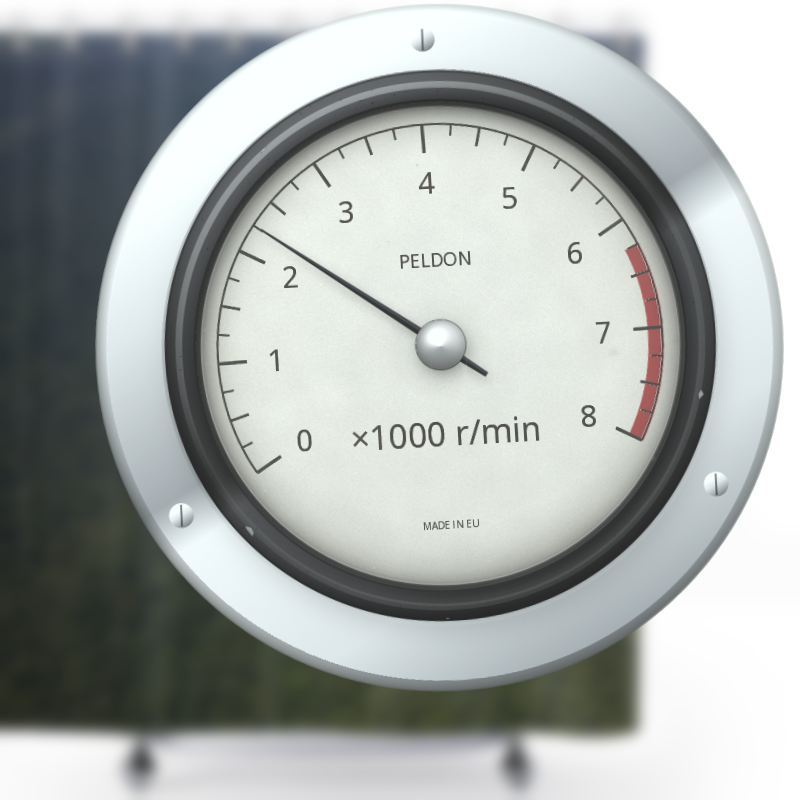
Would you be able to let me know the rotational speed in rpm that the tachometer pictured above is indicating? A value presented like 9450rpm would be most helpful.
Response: 2250rpm
